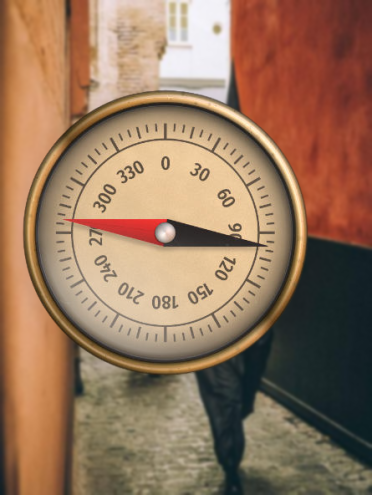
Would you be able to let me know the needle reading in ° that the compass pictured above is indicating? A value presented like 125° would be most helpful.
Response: 277.5°
